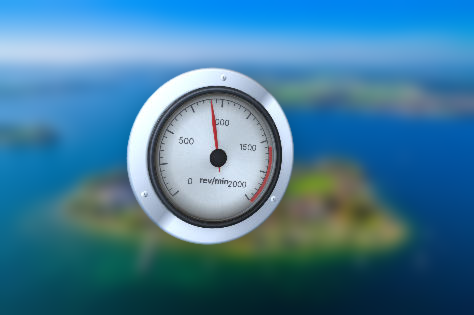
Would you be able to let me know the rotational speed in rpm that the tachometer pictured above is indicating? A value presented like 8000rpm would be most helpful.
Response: 900rpm
